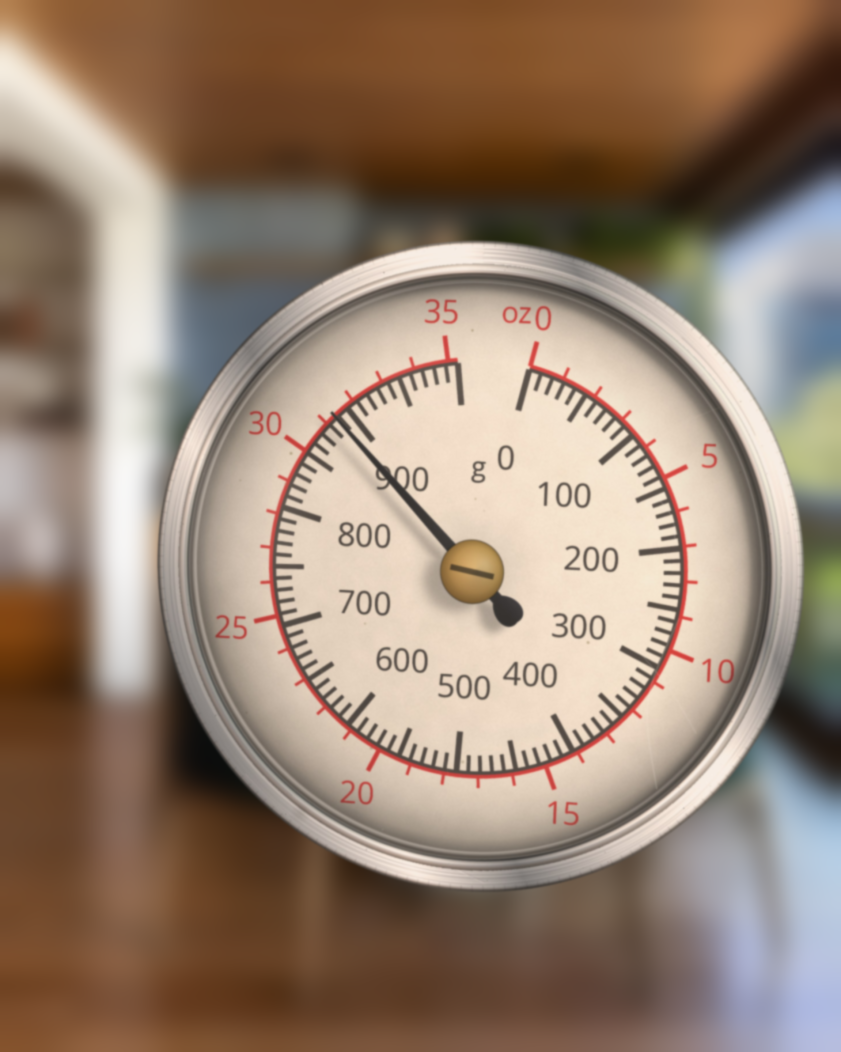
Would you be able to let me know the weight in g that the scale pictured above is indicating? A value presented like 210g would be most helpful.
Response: 890g
